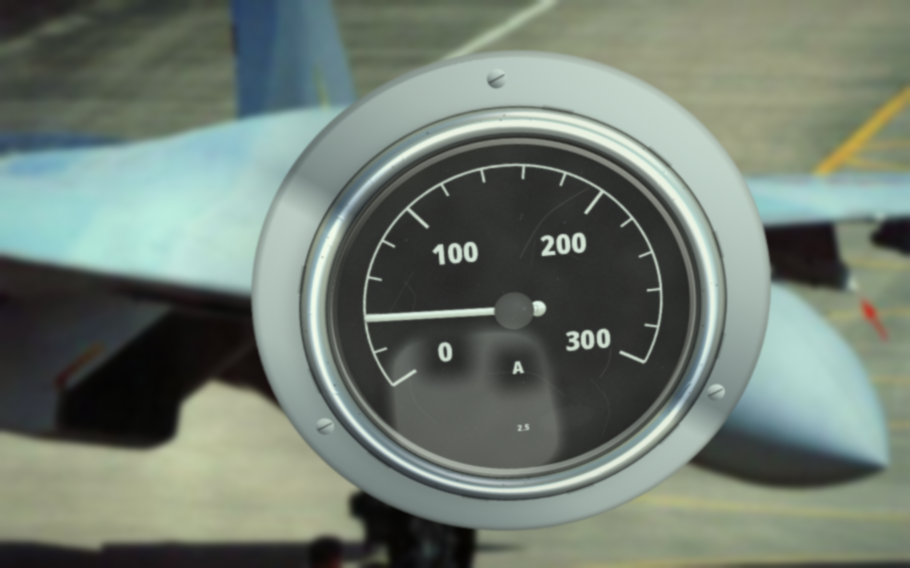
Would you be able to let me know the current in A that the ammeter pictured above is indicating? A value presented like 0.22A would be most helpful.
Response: 40A
